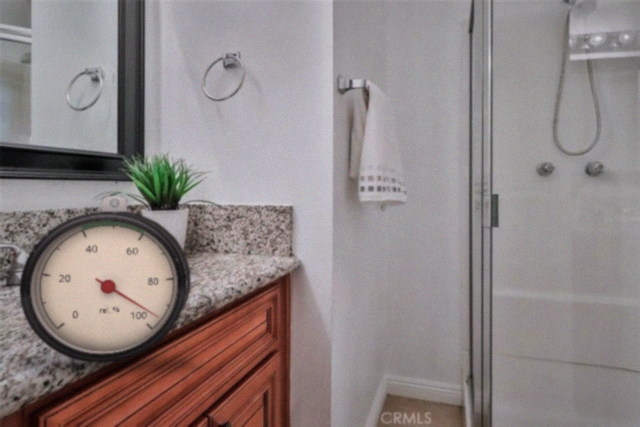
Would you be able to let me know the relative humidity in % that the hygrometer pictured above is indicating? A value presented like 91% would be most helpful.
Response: 95%
